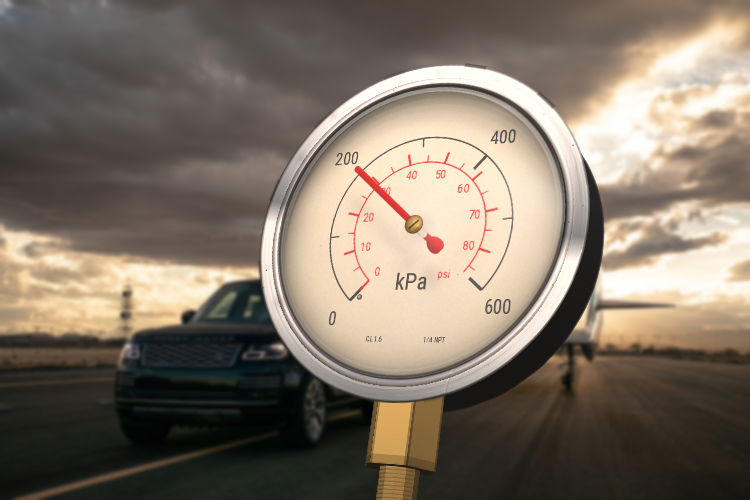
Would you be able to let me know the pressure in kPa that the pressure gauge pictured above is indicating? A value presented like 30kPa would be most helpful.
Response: 200kPa
